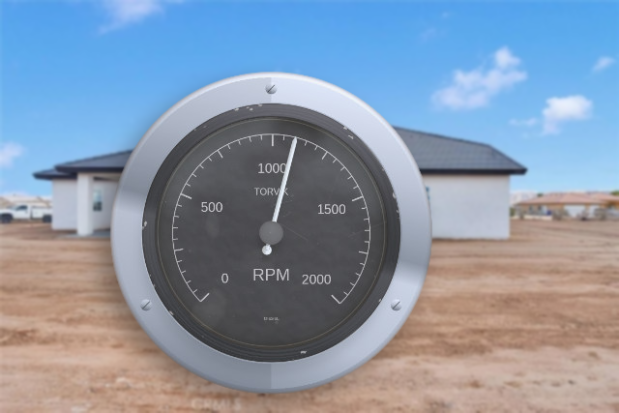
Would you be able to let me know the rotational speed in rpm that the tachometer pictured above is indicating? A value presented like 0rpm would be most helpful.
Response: 1100rpm
